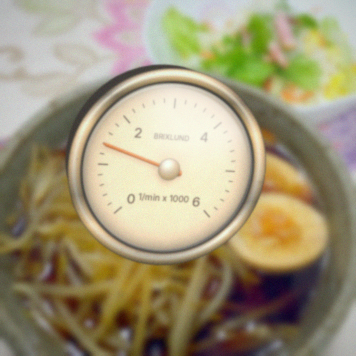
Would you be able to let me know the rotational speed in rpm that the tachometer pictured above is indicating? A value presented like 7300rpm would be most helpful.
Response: 1400rpm
